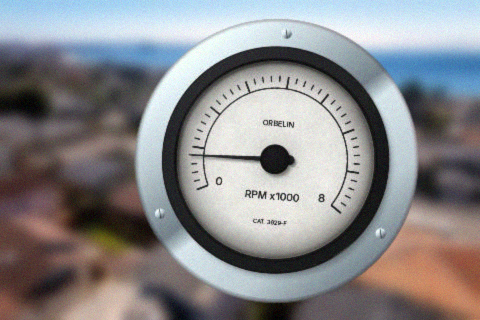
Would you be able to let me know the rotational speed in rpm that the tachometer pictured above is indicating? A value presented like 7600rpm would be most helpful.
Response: 800rpm
